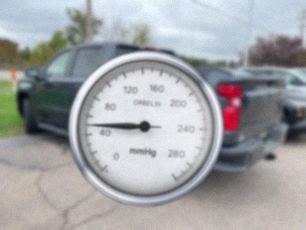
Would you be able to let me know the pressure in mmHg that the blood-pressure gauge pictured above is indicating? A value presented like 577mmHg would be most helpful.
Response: 50mmHg
